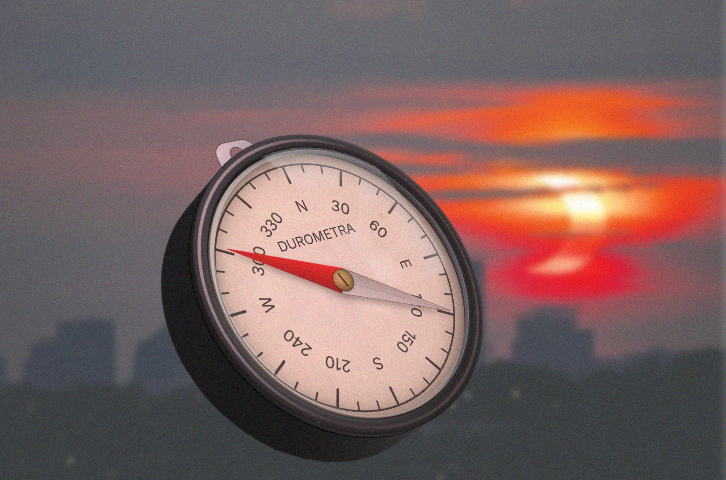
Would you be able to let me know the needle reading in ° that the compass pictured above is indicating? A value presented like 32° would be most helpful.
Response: 300°
